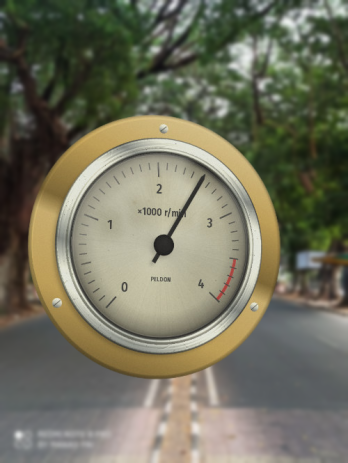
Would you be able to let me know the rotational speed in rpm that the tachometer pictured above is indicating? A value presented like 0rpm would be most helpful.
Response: 2500rpm
